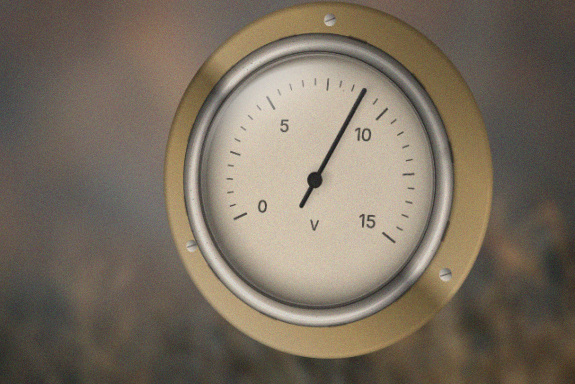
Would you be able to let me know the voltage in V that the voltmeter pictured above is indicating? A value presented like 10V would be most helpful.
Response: 9V
